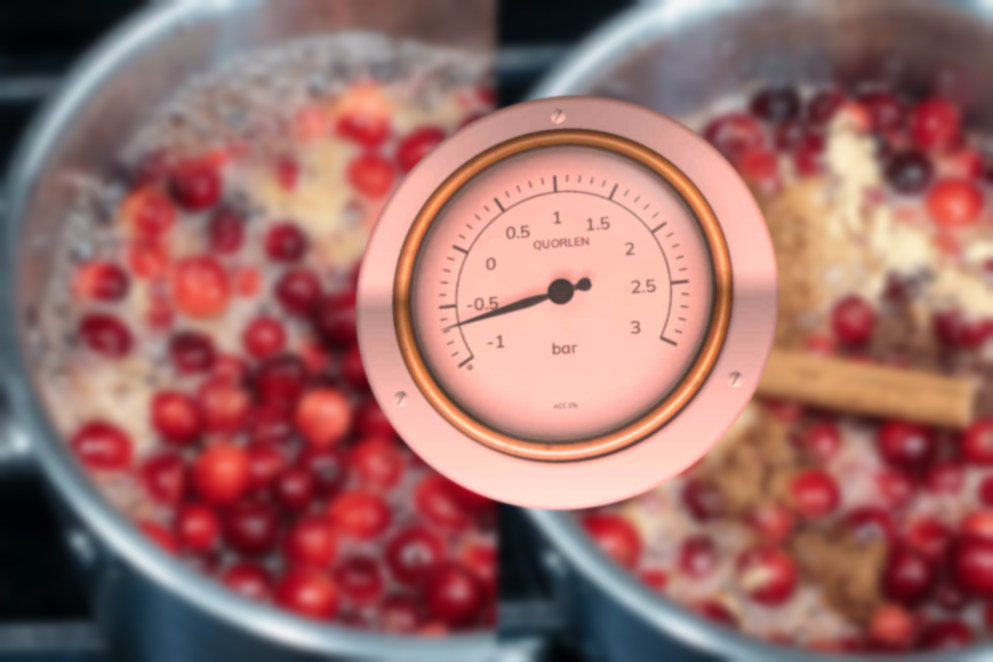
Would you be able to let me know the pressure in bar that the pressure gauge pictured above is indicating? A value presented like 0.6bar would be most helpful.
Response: -0.7bar
